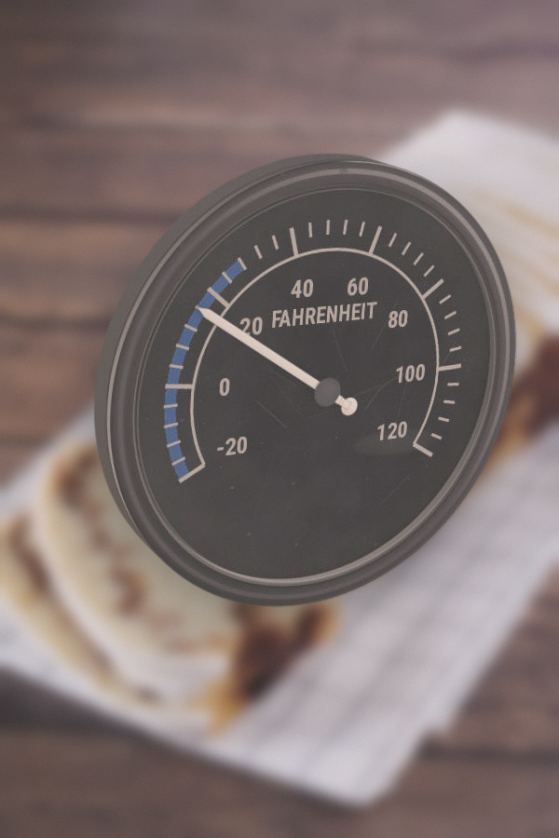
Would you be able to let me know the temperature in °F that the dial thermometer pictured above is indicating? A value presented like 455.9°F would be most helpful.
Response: 16°F
